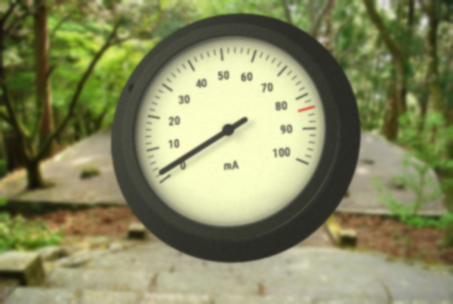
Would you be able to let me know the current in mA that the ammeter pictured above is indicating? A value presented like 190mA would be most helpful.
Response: 2mA
